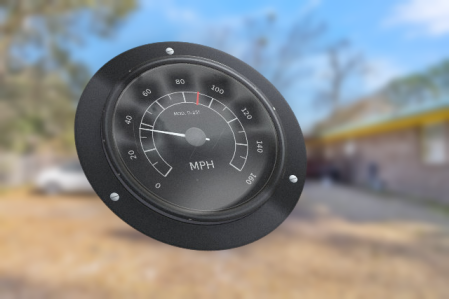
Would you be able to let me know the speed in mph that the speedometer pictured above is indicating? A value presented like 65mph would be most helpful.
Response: 35mph
